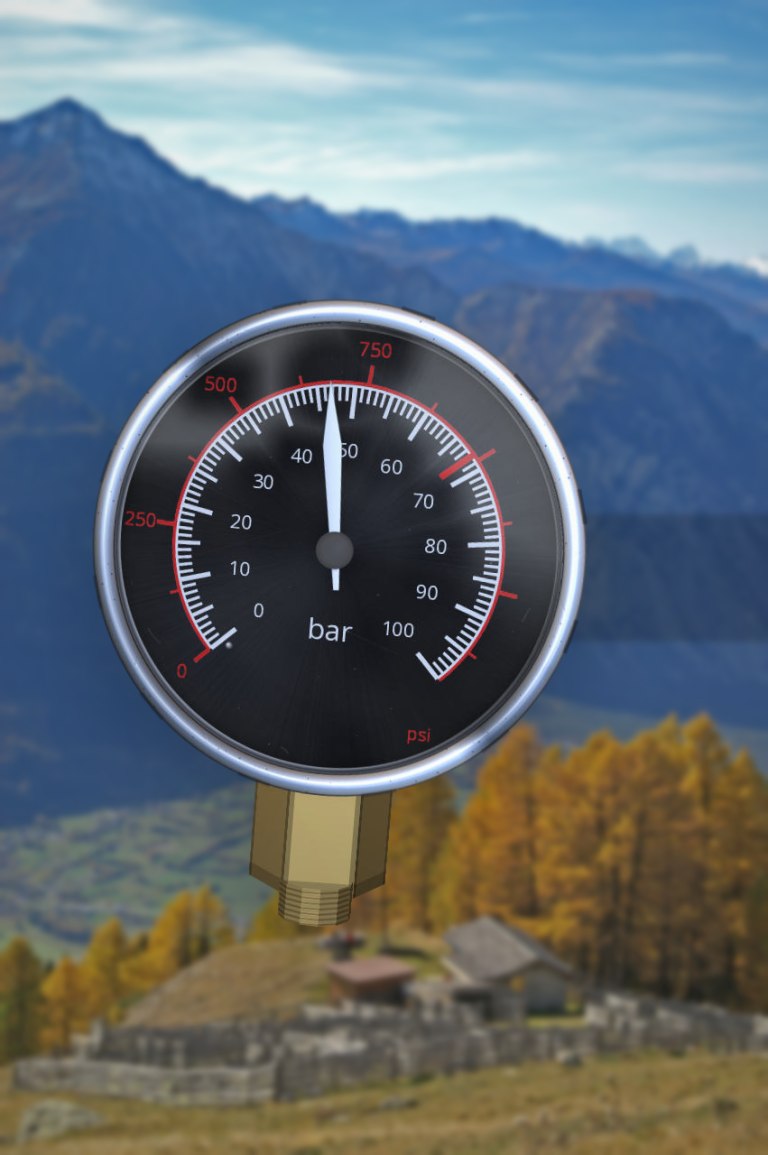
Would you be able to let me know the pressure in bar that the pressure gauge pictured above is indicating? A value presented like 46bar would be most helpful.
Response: 47bar
